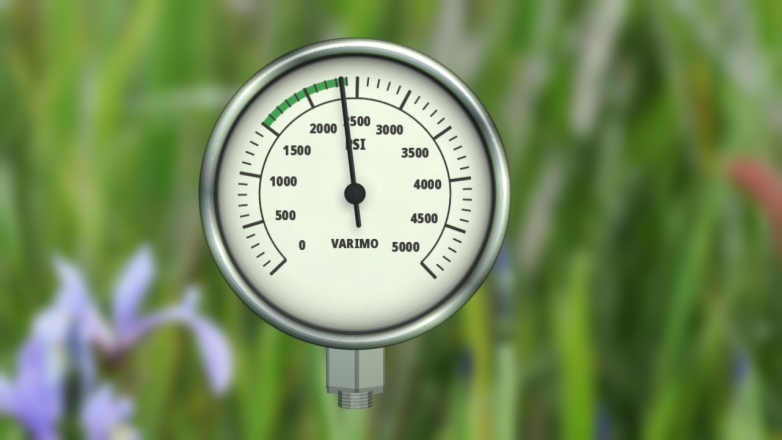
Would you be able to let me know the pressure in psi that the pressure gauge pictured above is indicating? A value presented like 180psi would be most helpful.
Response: 2350psi
